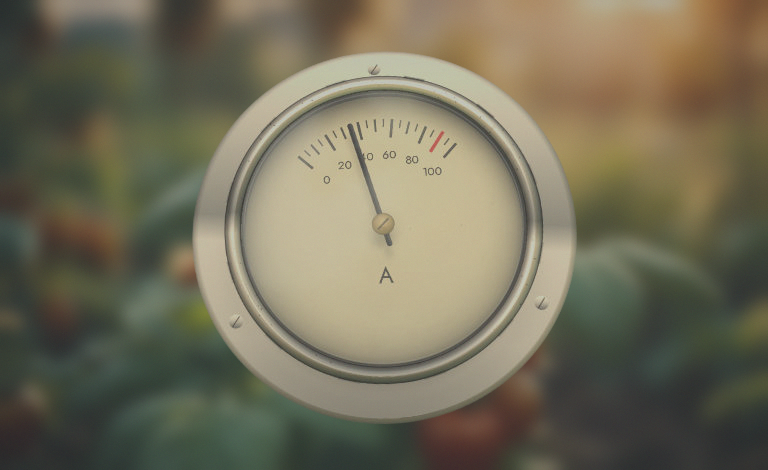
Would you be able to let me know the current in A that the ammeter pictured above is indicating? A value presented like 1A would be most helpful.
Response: 35A
